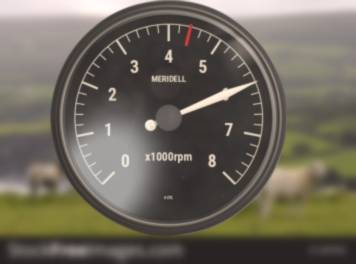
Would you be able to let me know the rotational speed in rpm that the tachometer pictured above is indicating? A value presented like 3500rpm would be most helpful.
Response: 6000rpm
